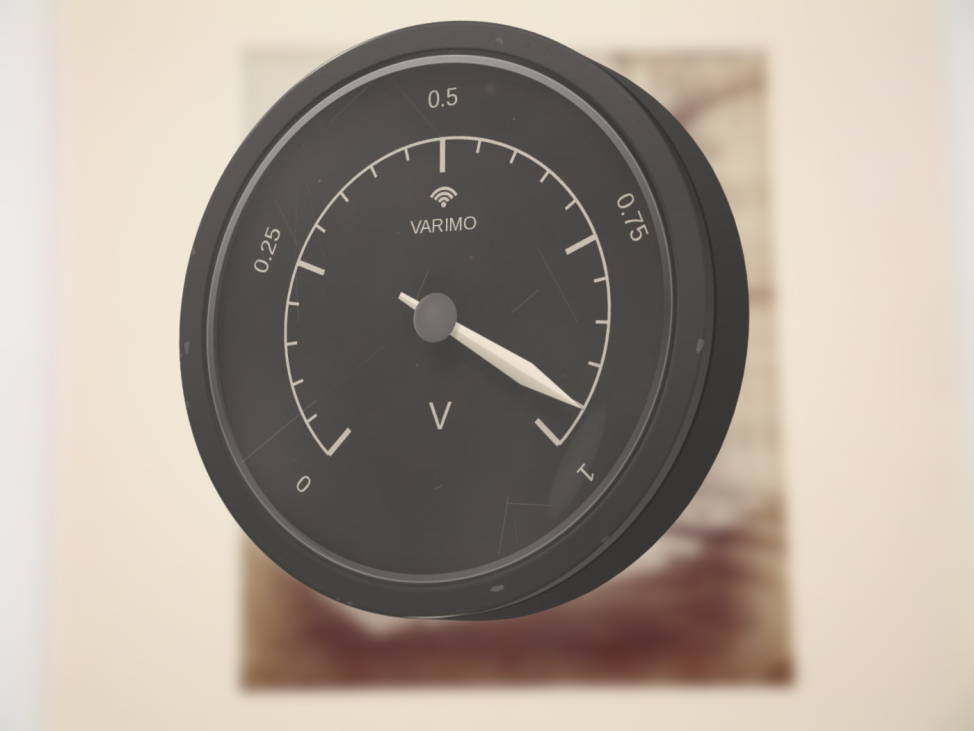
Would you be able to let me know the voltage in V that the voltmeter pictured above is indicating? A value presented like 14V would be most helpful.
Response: 0.95V
